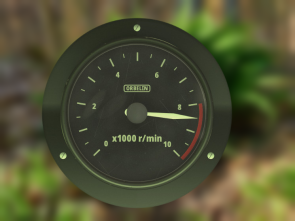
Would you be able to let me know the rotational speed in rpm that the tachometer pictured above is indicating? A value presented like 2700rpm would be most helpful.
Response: 8500rpm
